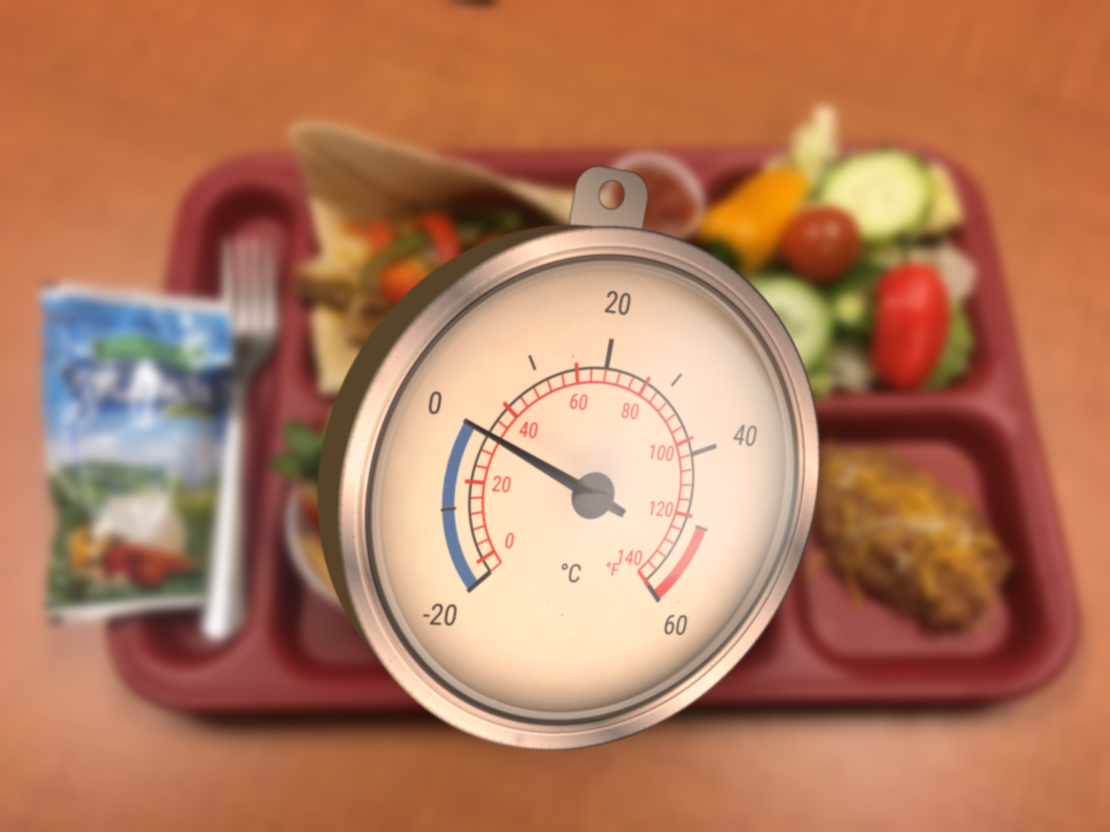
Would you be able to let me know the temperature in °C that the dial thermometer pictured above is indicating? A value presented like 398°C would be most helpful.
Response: 0°C
